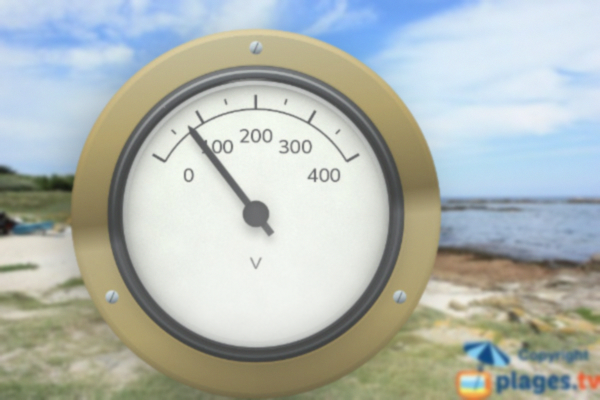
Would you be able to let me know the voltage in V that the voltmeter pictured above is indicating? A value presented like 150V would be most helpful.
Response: 75V
